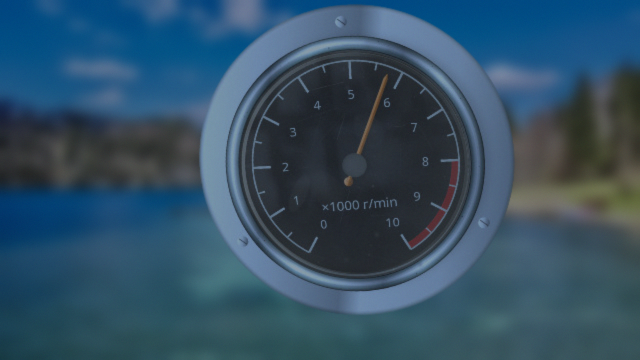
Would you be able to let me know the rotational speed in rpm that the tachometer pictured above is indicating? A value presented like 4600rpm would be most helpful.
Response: 5750rpm
